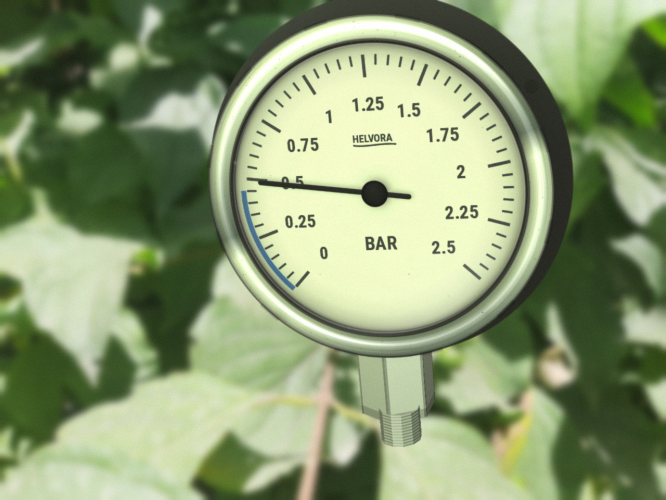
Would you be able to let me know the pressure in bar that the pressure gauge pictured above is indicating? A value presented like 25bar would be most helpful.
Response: 0.5bar
